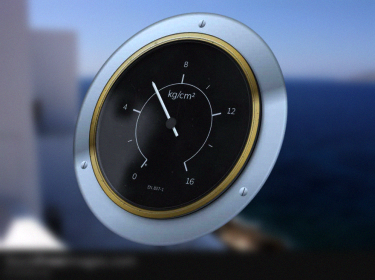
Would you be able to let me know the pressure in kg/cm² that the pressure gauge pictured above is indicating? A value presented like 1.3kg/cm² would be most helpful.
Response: 6kg/cm²
